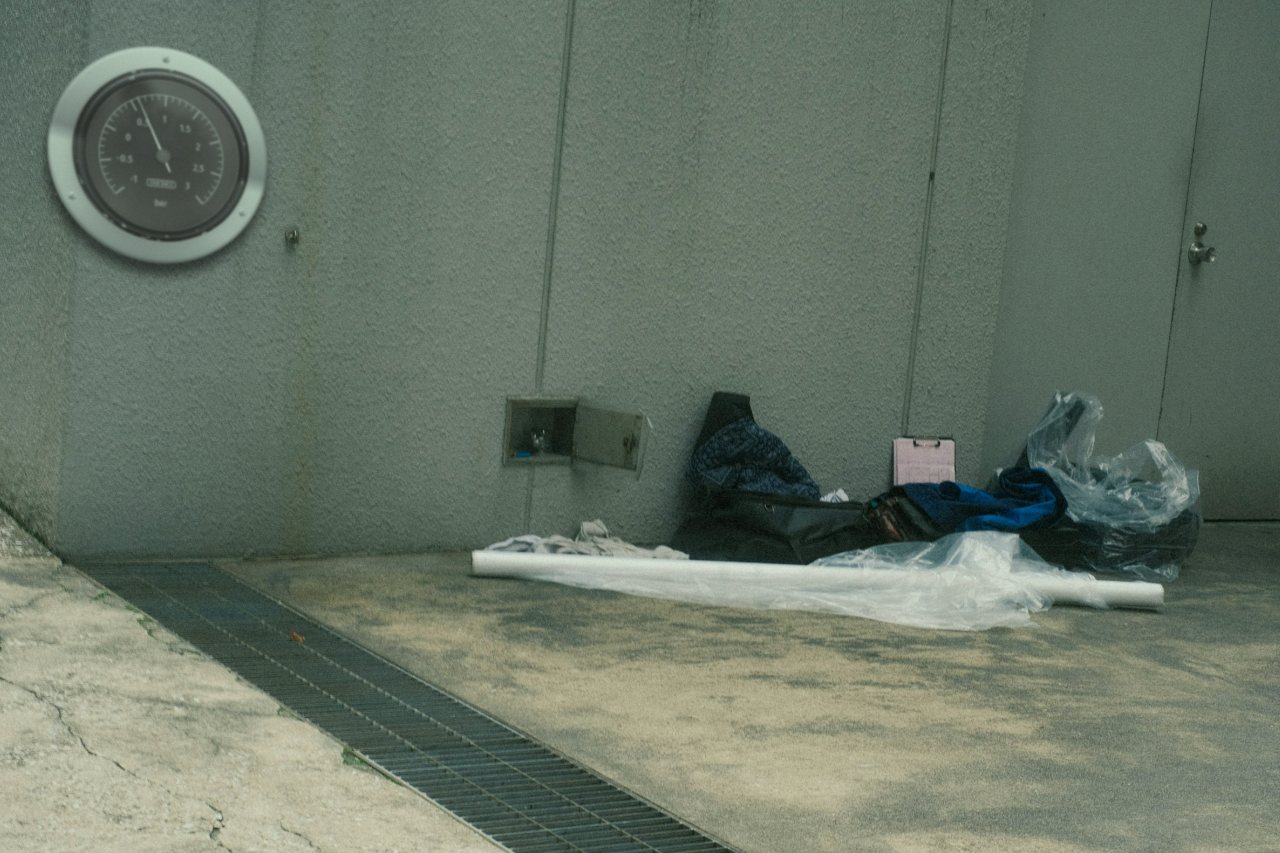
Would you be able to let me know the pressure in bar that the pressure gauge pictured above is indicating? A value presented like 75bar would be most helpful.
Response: 0.6bar
